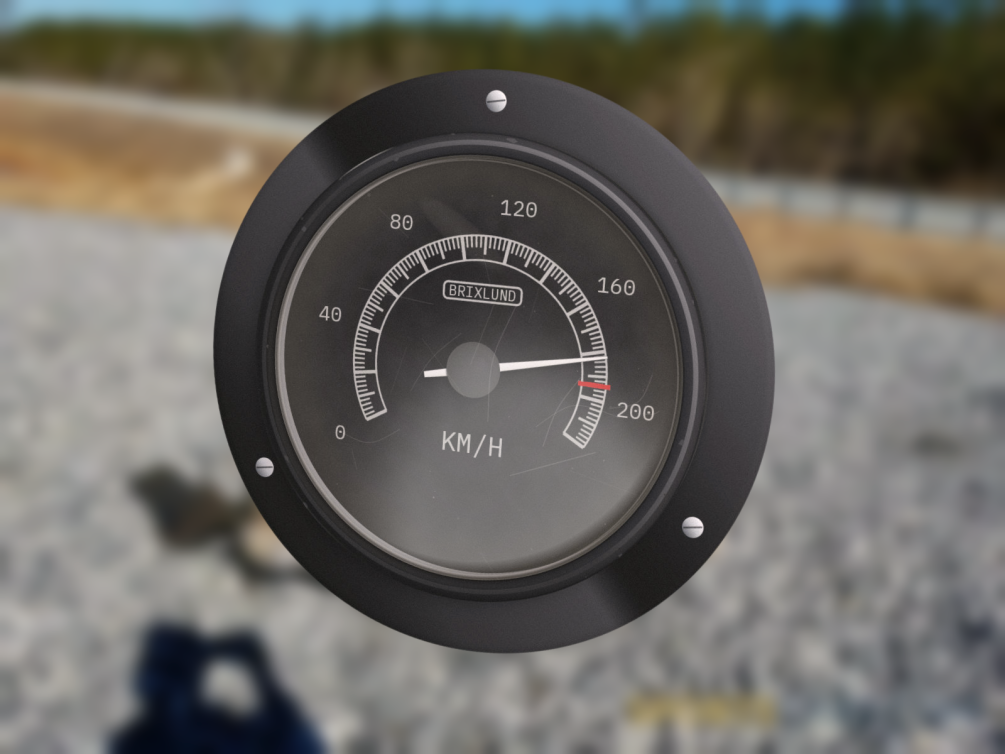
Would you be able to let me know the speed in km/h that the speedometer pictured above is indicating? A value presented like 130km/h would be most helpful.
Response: 182km/h
